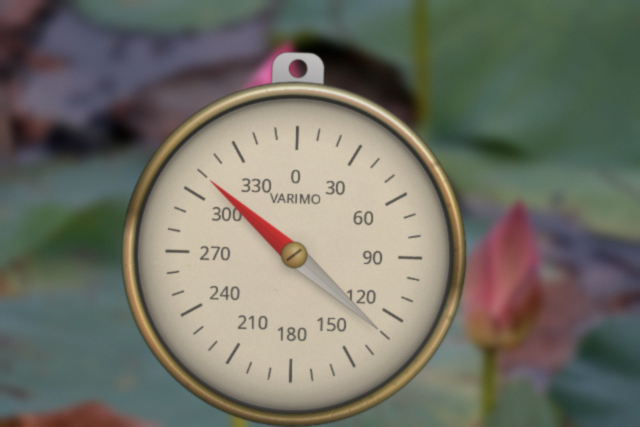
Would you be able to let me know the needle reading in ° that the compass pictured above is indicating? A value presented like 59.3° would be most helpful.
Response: 310°
